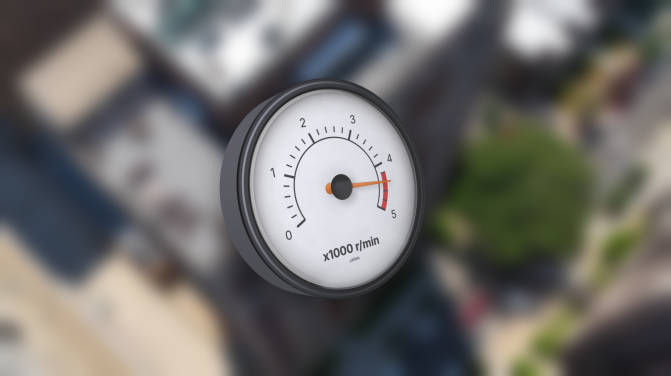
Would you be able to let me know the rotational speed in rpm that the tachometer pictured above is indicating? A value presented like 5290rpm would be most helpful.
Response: 4400rpm
